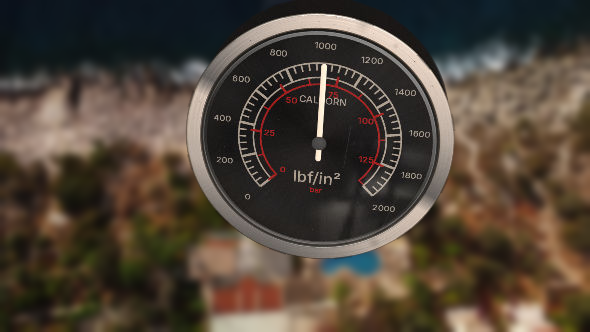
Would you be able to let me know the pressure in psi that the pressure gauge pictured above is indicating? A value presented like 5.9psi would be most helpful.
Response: 1000psi
